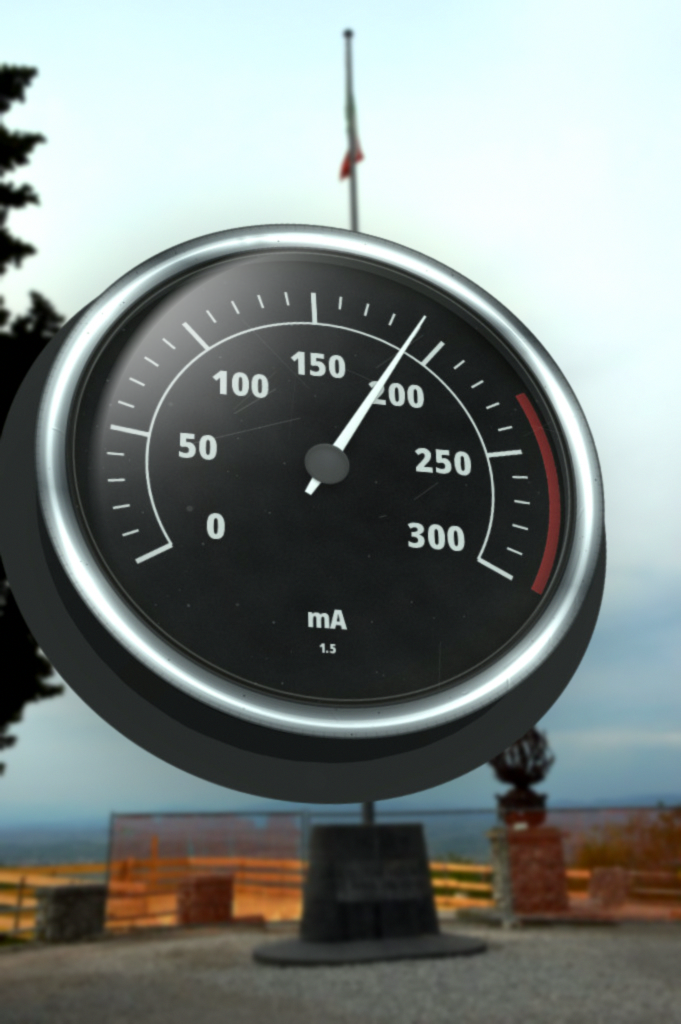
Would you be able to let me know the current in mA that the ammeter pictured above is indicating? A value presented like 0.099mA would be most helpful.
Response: 190mA
